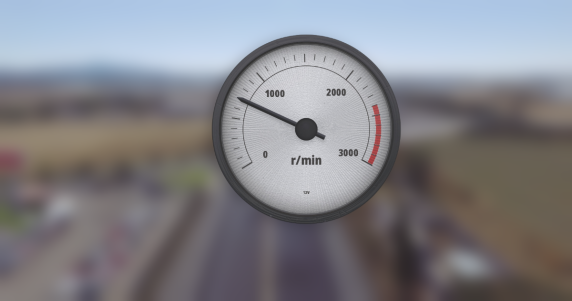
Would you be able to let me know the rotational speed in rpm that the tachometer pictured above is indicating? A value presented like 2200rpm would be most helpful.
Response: 700rpm
